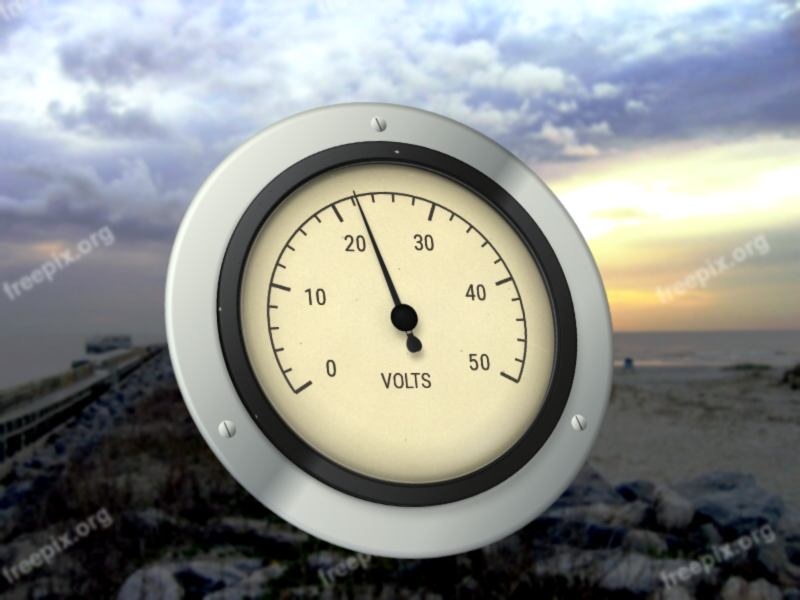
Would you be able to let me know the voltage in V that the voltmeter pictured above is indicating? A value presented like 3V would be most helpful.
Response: 22V
